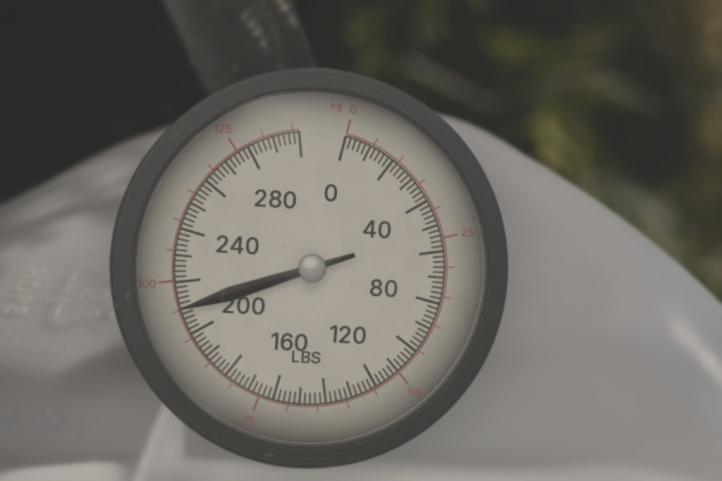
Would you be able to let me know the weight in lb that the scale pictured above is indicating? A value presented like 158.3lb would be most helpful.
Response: 210lb
